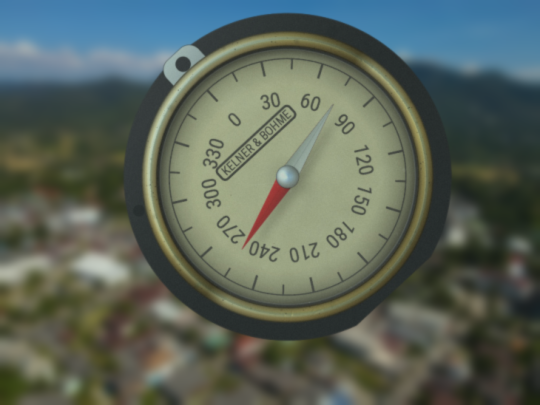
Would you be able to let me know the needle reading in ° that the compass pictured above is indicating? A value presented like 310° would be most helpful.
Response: 255°
